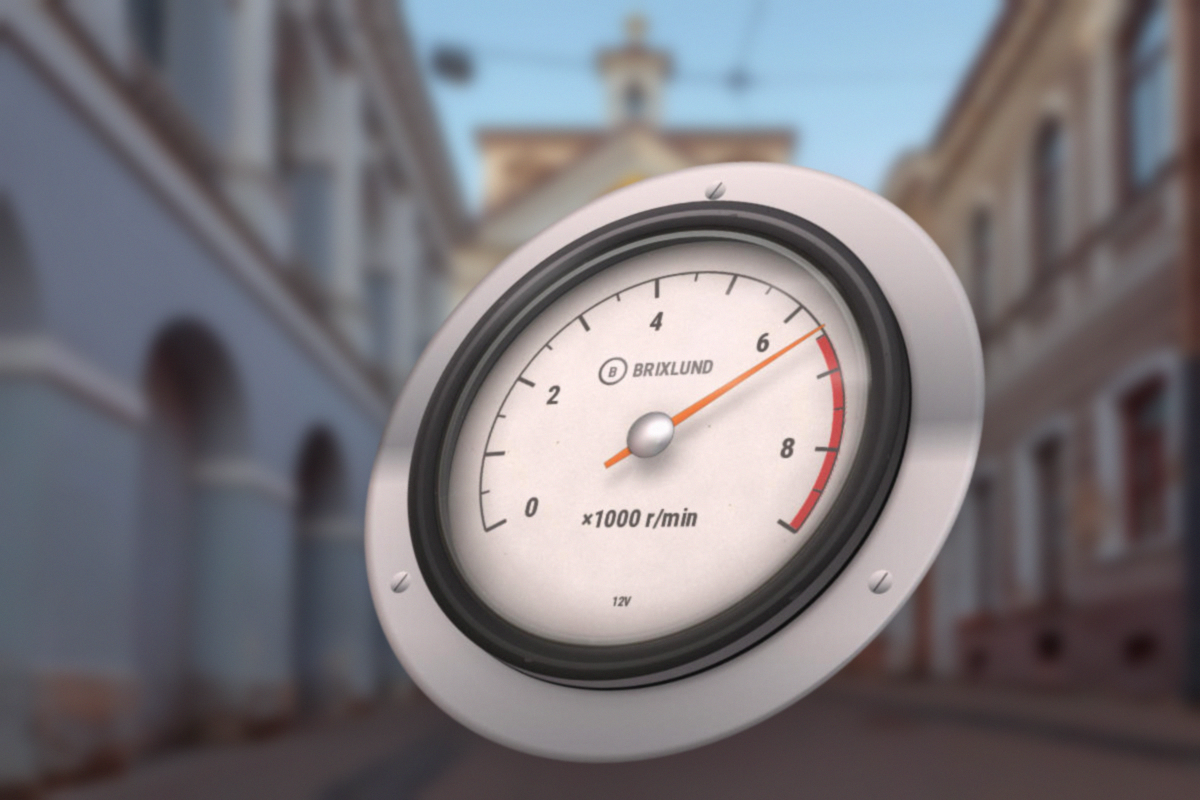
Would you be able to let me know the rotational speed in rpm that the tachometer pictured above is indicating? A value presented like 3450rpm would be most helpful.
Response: 6500rpm
